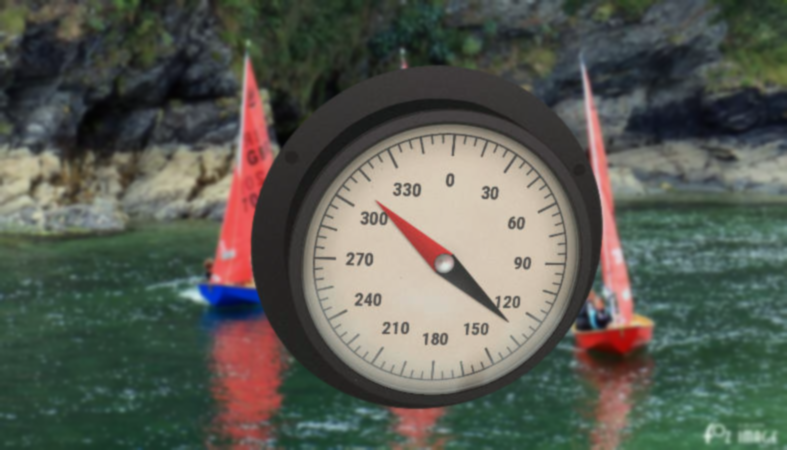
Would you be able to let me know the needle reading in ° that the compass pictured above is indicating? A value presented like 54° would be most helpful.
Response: 310°
